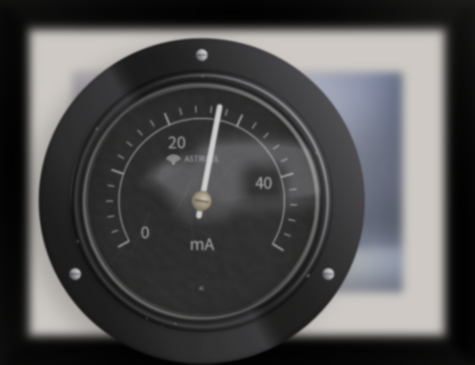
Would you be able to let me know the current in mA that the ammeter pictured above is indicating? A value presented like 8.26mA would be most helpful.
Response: 27mA
